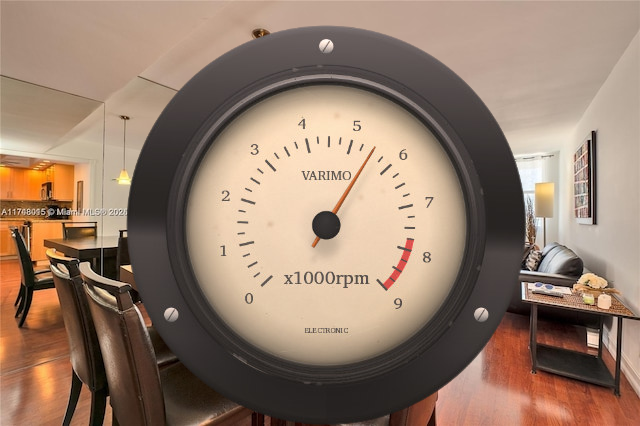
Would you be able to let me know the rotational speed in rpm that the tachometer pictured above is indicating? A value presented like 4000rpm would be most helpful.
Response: 5500rpm
